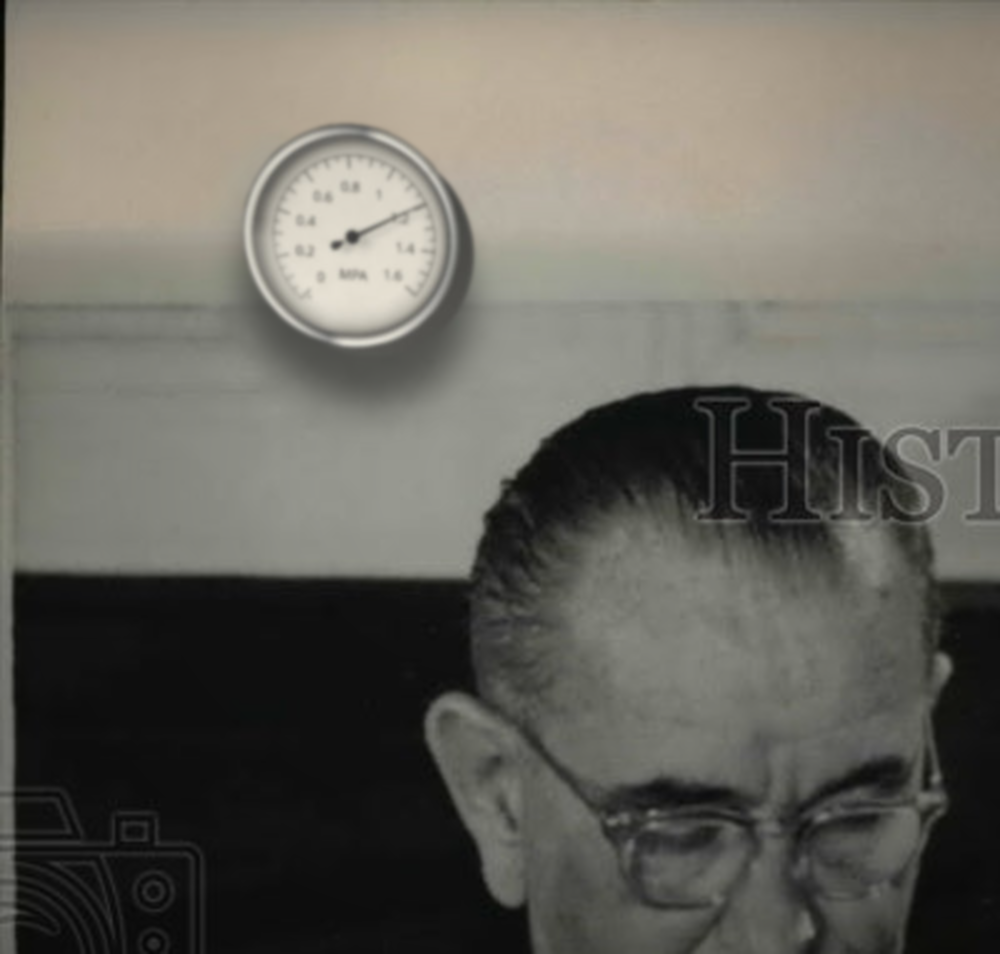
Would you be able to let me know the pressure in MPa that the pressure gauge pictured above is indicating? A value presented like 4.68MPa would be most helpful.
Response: 1.2MPa
